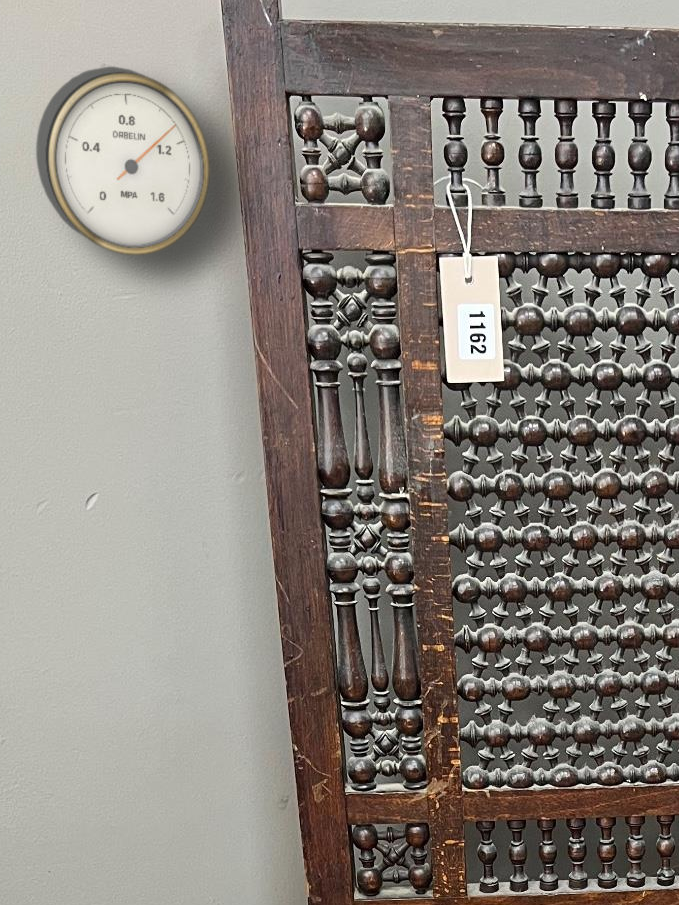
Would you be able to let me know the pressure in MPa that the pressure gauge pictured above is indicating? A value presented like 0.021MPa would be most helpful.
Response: 1.1MPa
